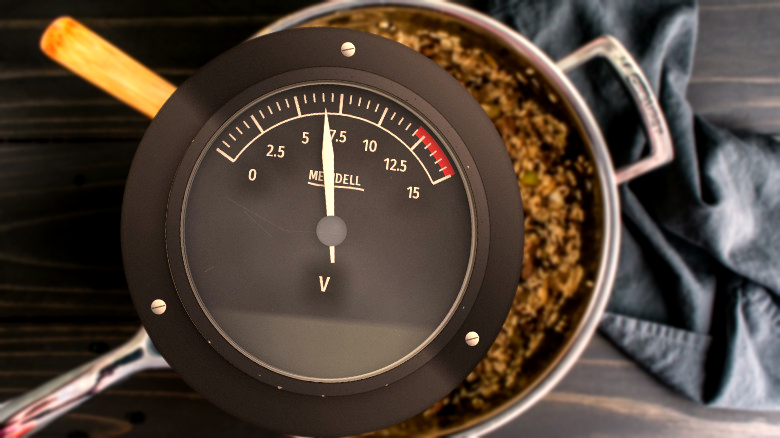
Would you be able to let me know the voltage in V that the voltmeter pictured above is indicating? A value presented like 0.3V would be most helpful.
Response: 6.5V
